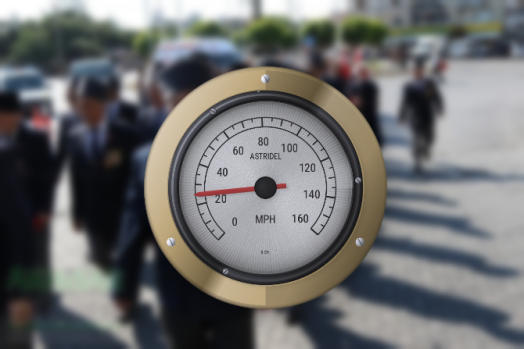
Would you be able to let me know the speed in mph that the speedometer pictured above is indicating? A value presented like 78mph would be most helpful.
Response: 25mph
